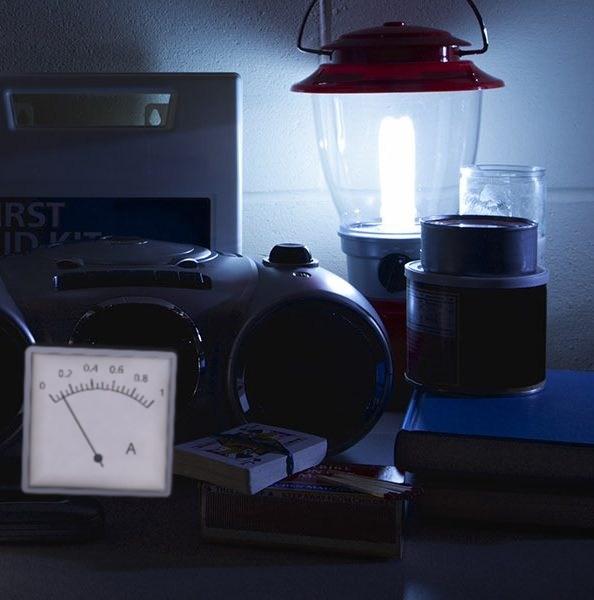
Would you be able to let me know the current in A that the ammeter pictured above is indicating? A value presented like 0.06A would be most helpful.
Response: 0.1A
